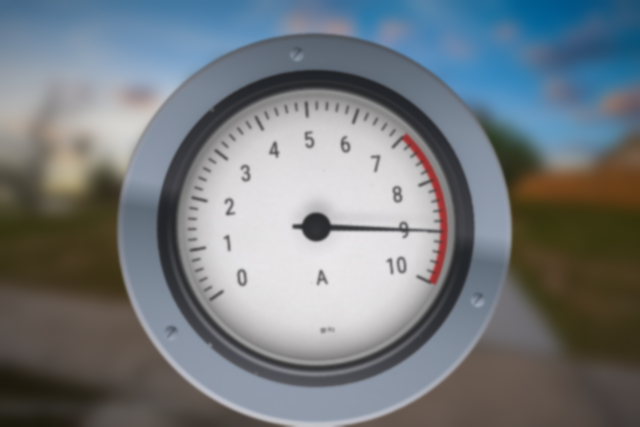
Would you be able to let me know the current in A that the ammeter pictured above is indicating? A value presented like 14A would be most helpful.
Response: 9A
